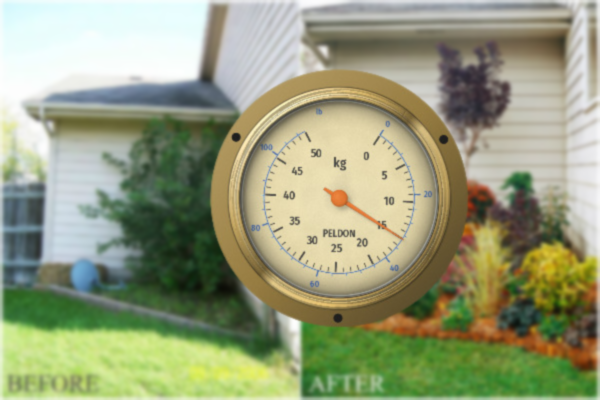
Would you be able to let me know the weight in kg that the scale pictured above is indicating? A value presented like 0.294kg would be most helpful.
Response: 15kg
